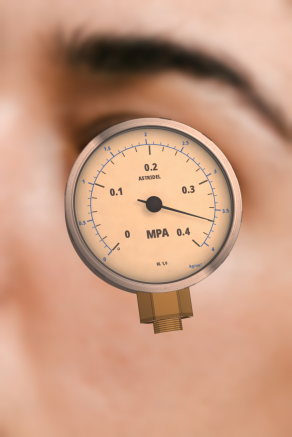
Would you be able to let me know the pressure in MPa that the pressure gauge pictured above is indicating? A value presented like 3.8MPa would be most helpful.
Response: 0.36MPa
